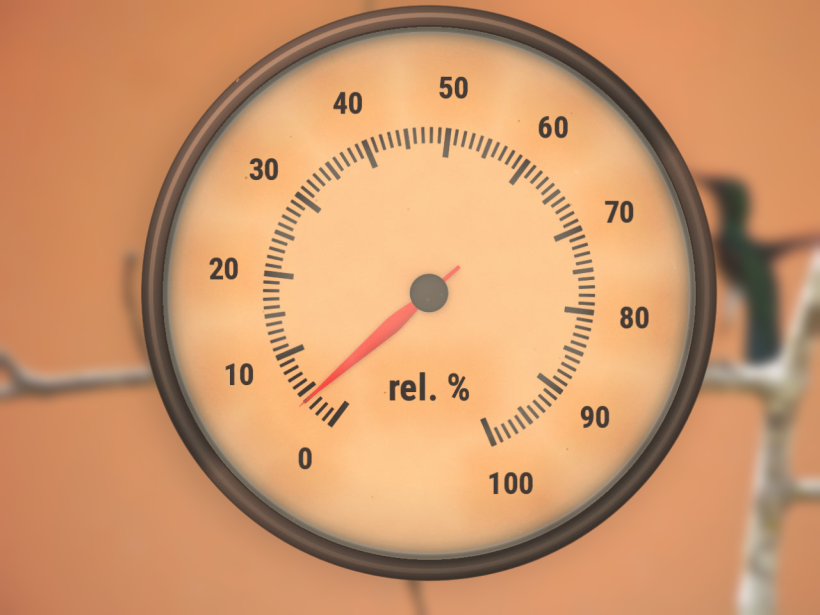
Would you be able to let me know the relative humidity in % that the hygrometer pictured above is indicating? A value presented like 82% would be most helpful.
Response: 4%
